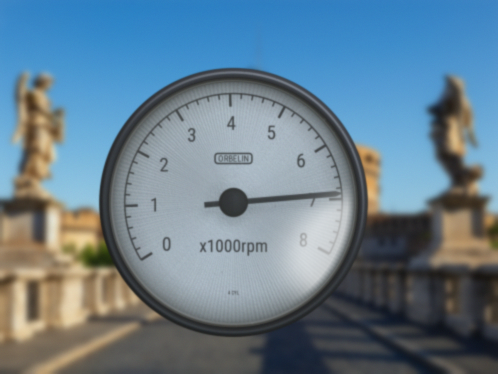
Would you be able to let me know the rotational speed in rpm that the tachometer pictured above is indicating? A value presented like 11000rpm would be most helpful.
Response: 6900rpm
